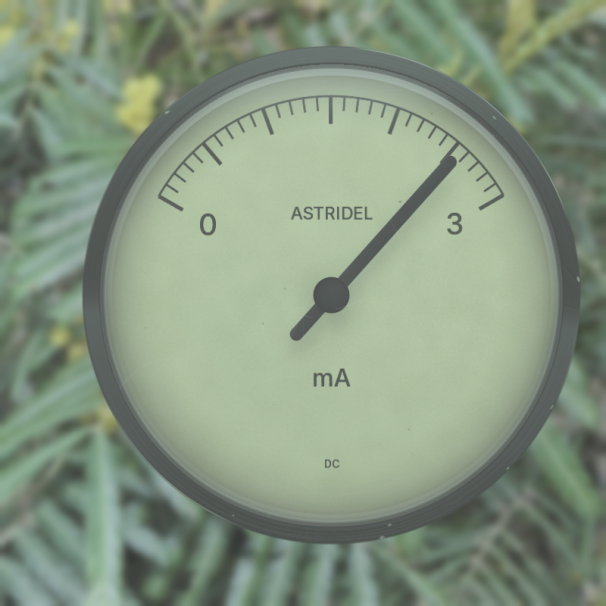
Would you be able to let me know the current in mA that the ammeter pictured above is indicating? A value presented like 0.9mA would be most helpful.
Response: 2.55mA
